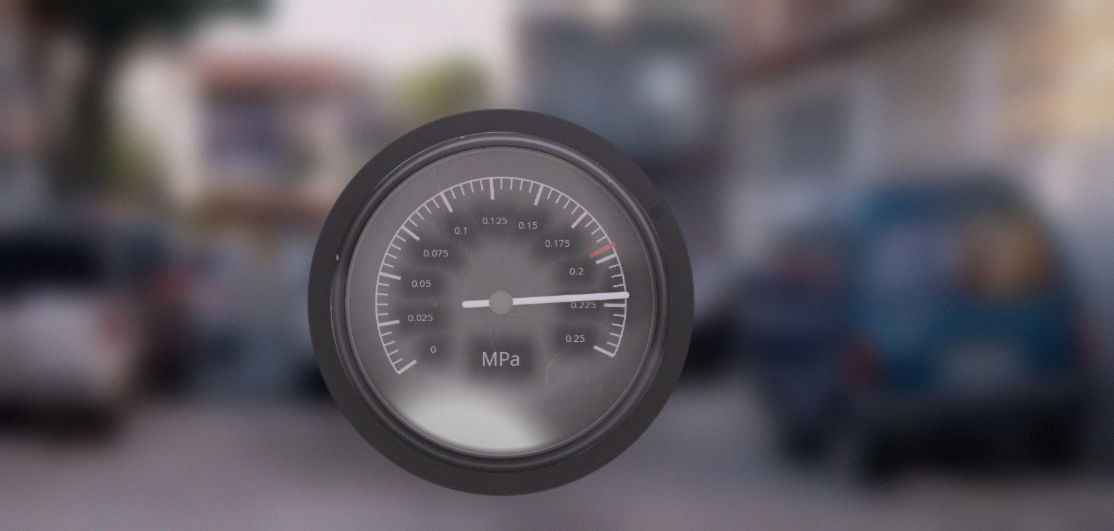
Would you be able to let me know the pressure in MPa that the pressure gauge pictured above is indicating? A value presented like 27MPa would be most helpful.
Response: 0.22MPa
